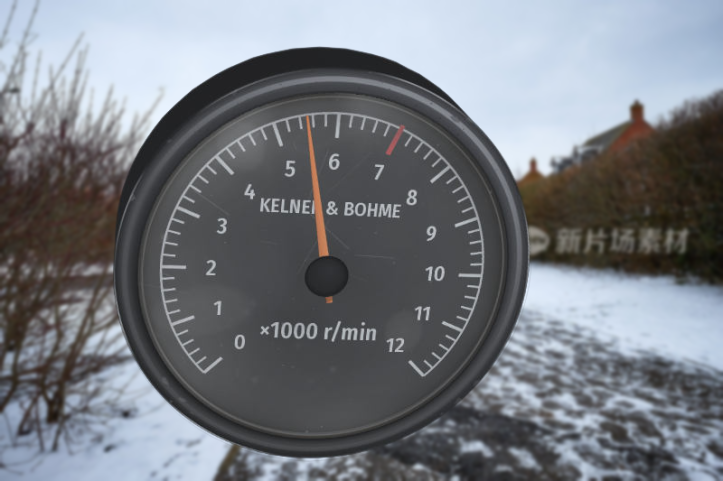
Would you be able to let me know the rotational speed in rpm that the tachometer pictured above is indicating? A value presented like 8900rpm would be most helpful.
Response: 5500rpm
